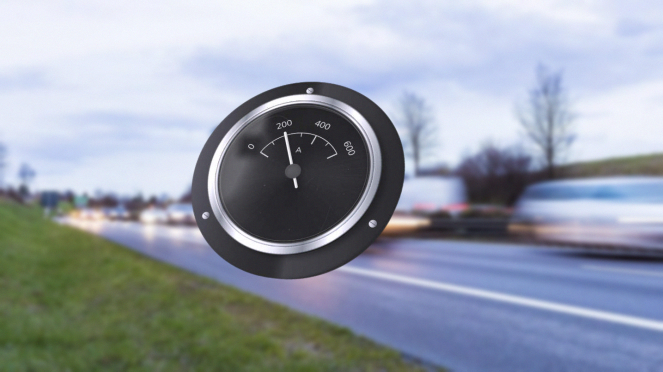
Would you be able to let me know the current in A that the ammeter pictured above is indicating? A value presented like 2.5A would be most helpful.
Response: 200A
